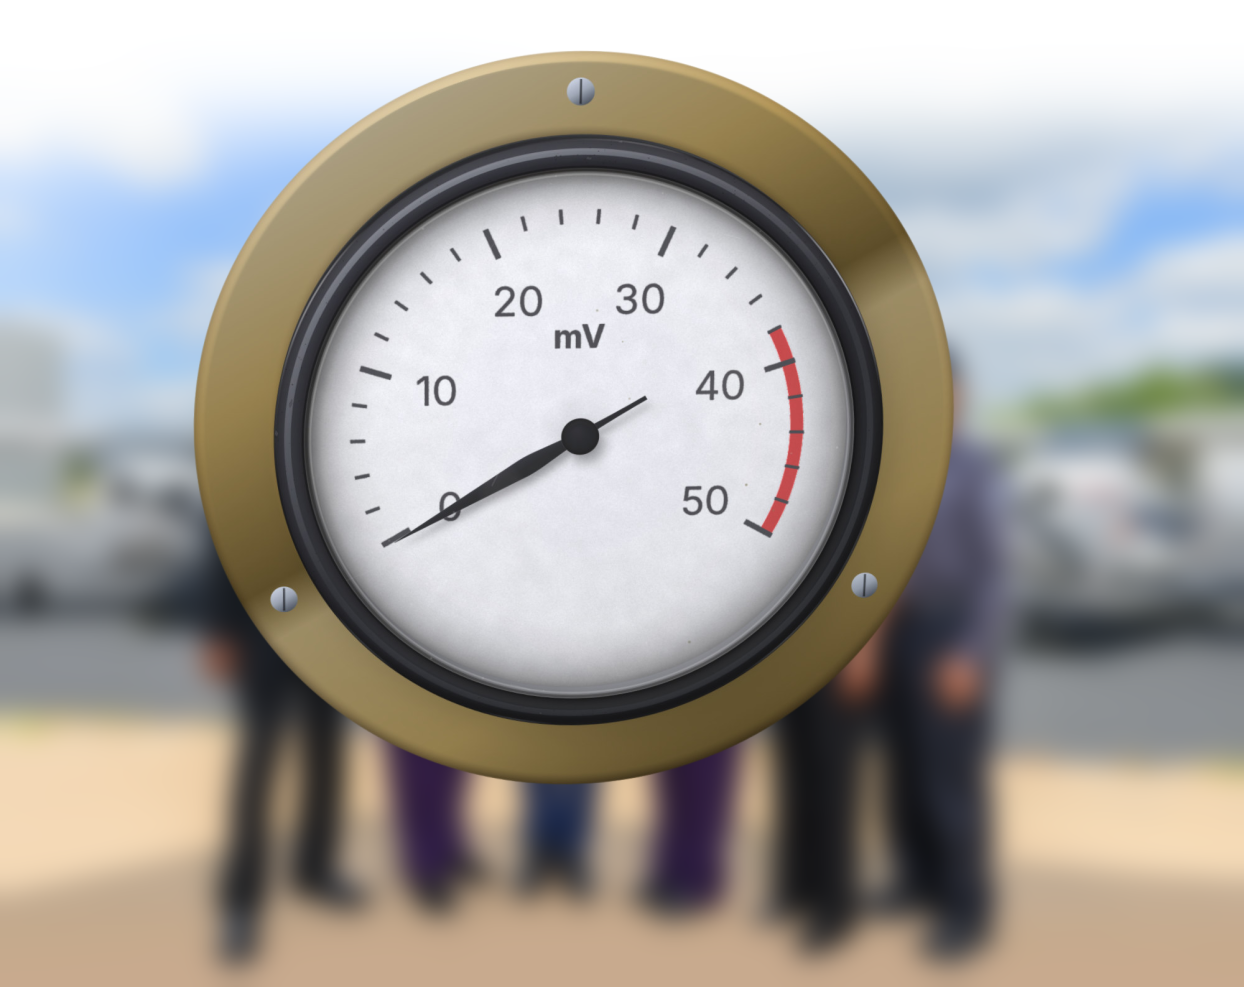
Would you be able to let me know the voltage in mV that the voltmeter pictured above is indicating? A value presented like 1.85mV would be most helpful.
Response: 0mV
